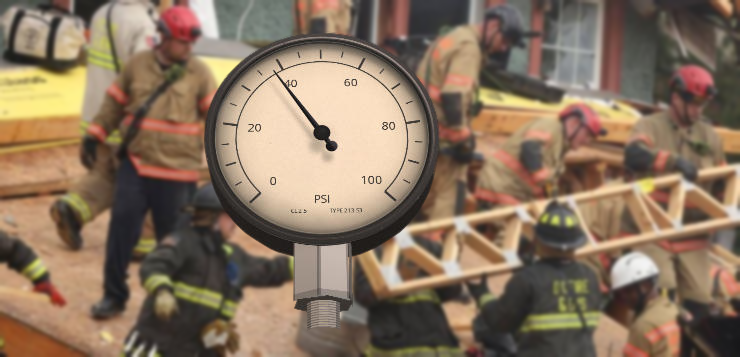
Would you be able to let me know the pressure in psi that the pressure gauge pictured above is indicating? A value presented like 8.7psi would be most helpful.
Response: 37.5psi
